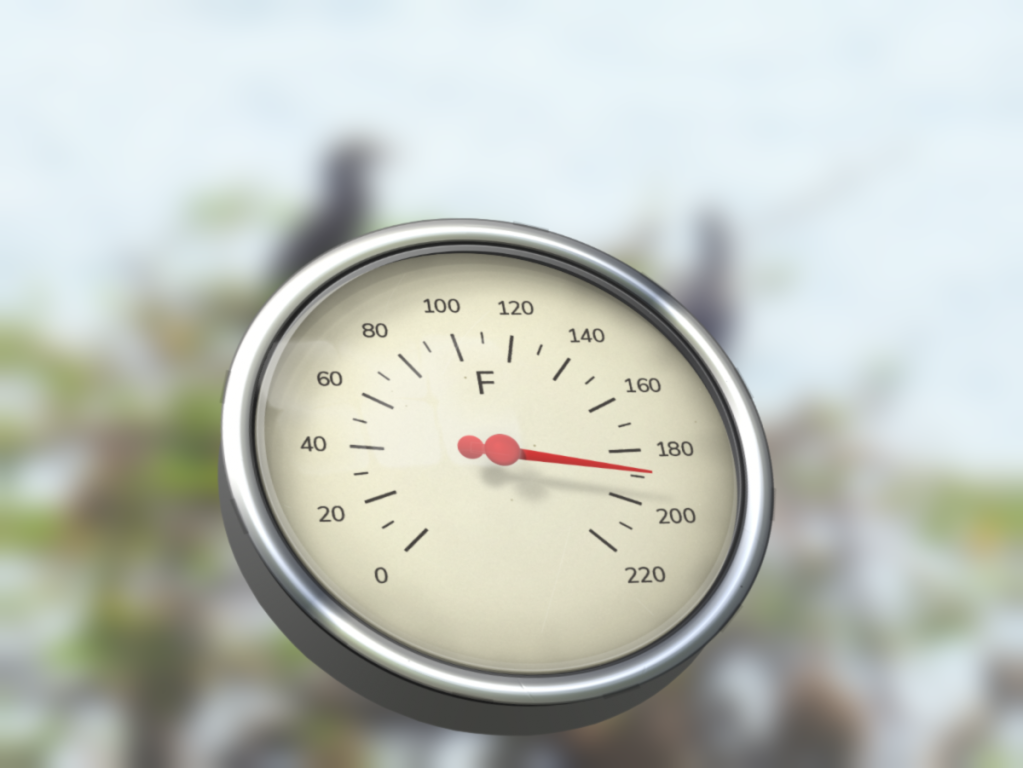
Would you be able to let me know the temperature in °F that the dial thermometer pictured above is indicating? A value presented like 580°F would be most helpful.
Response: 190°F
